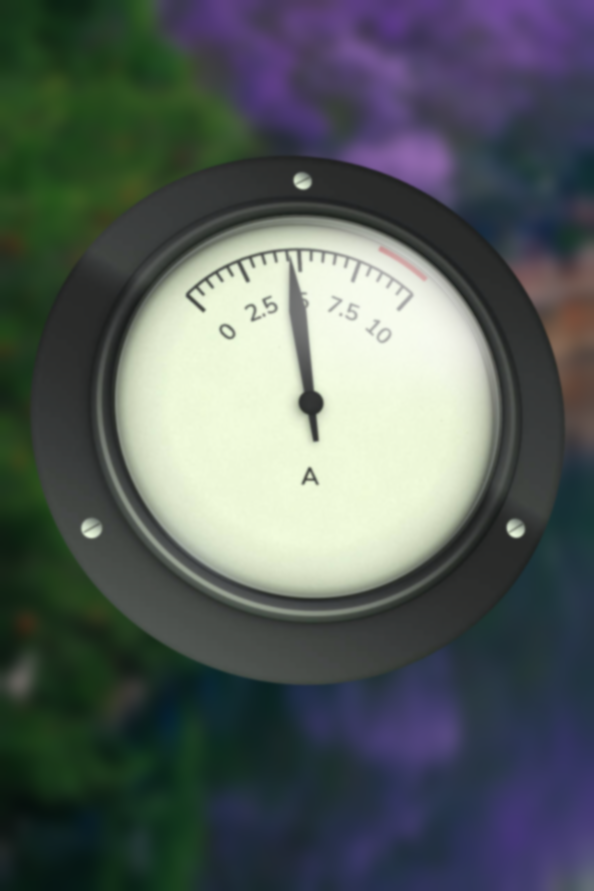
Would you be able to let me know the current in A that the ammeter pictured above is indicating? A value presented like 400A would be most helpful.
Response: 4.5A
